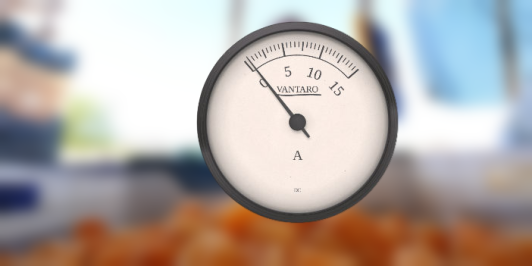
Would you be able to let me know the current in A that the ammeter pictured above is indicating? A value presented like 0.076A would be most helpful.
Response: 0.5A
